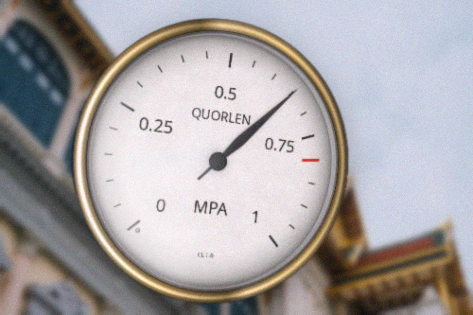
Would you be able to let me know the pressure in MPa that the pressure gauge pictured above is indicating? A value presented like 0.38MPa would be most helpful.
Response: 0.65MPa
